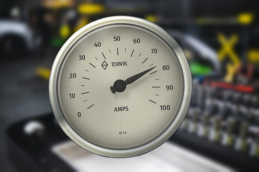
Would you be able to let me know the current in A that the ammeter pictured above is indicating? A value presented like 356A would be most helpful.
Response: 77.5A
